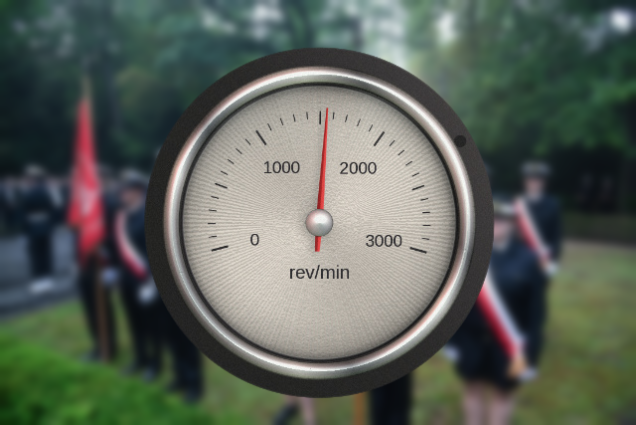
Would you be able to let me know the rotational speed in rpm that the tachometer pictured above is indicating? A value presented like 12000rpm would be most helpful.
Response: 1550rpm
